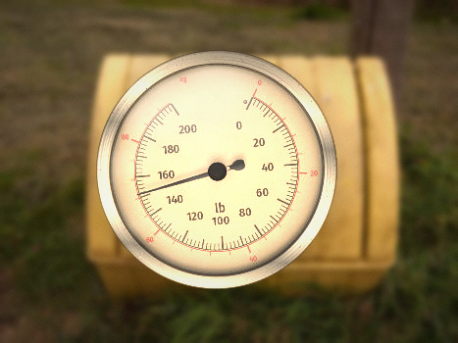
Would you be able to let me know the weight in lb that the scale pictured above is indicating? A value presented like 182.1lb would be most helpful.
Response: 152lb
